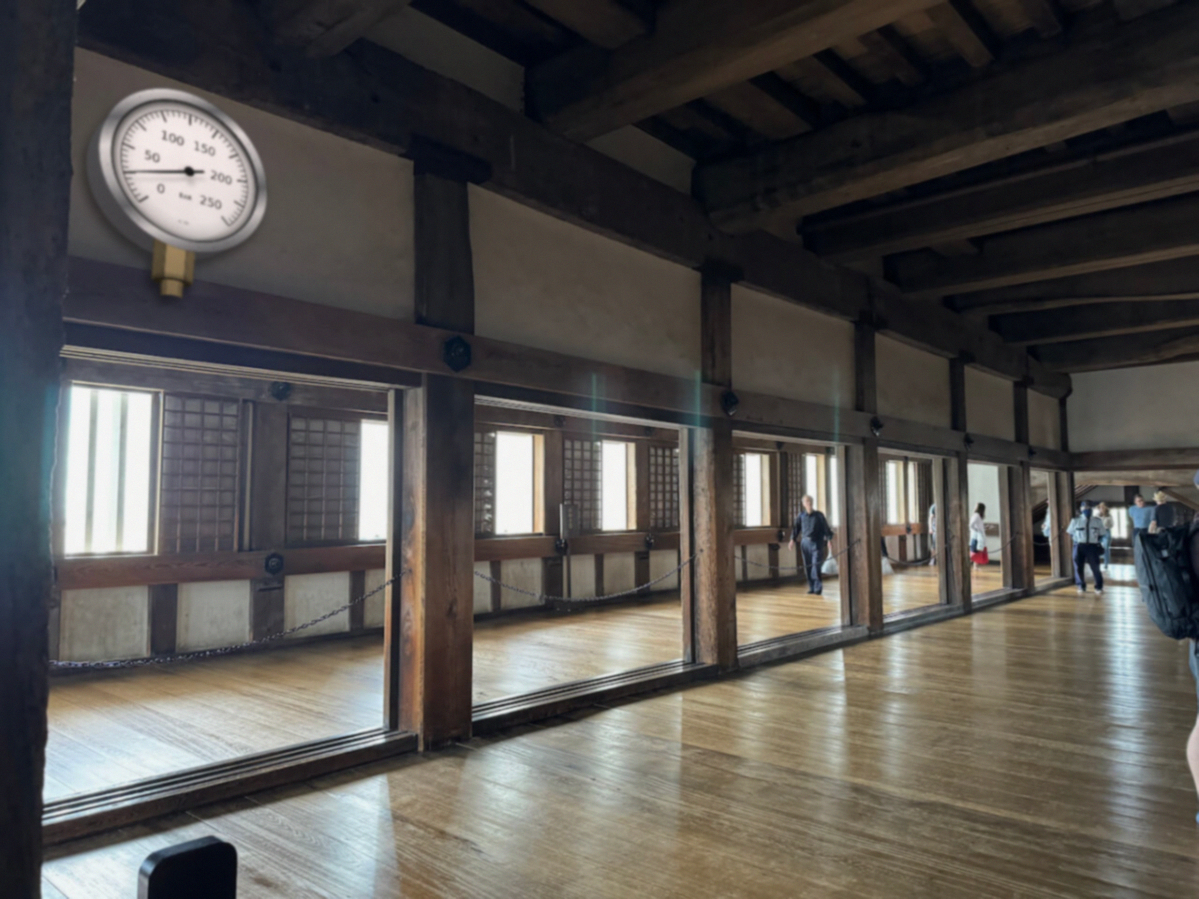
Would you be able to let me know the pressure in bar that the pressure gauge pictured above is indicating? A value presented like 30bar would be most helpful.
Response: 25bar
